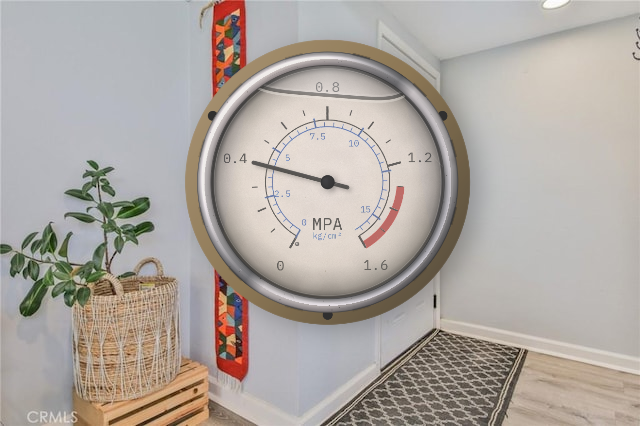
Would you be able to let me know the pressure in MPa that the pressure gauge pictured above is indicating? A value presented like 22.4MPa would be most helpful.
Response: 0.4MPa
